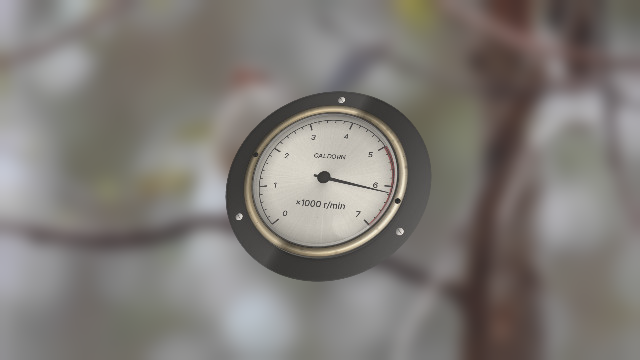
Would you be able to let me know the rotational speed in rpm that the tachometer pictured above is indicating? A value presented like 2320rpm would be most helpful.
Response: 6200rpm
